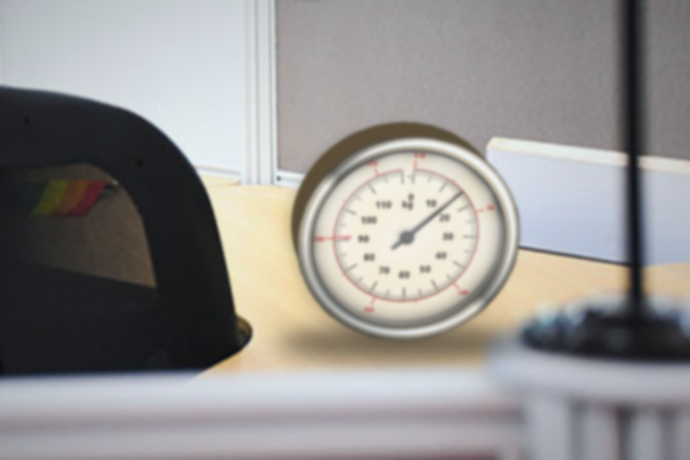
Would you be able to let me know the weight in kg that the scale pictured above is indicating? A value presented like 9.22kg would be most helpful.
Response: 15kg
